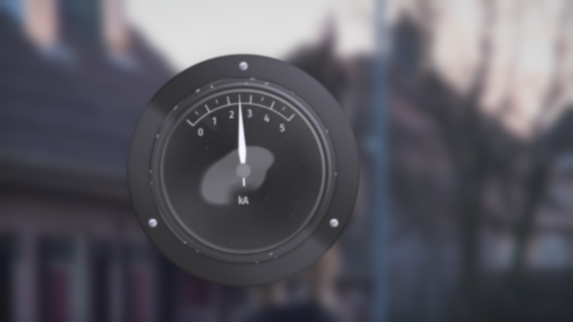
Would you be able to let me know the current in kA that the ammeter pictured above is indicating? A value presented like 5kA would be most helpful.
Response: 2.5kA
